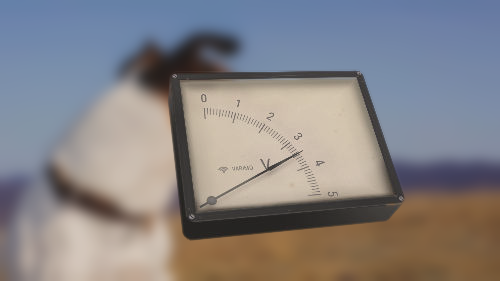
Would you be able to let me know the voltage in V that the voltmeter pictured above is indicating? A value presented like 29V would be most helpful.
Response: 3.5V
